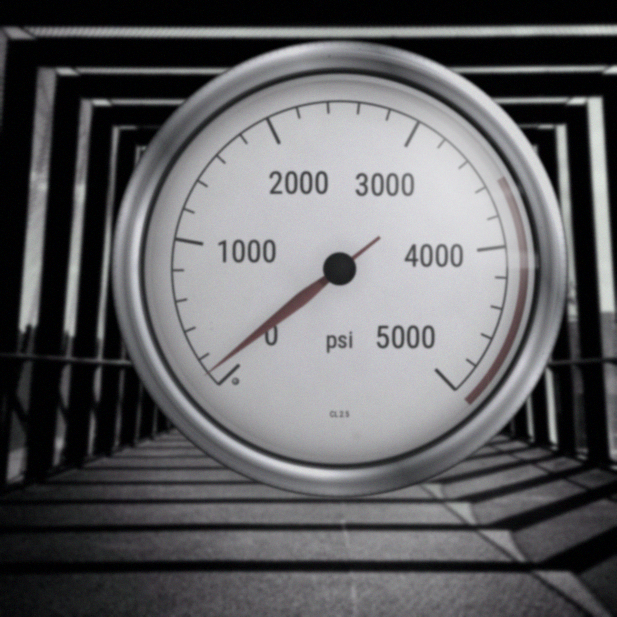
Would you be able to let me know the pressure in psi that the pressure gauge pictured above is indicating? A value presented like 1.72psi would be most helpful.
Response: 100psi
